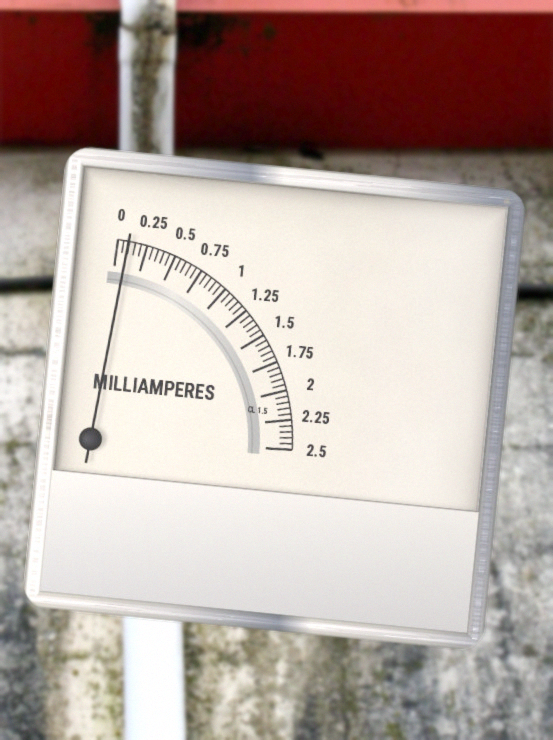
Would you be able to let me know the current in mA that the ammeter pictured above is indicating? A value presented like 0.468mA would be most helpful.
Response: 0.1mA
